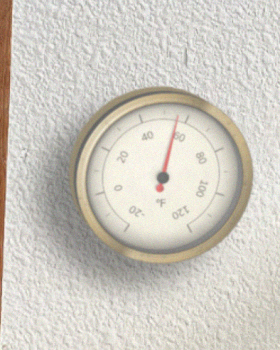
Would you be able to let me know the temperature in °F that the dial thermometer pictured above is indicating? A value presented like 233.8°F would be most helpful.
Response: 55°F
